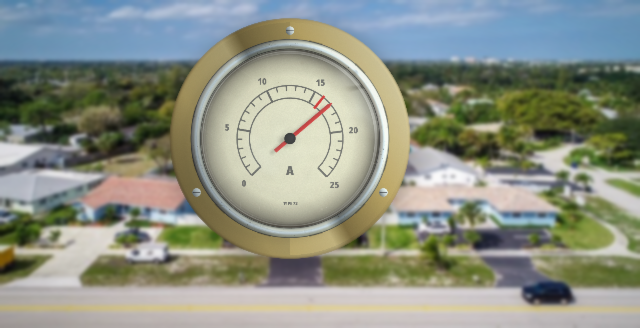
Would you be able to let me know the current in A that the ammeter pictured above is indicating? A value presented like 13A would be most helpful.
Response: 17A
